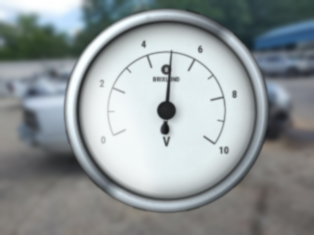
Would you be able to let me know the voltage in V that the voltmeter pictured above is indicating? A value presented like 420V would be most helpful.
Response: 5V
